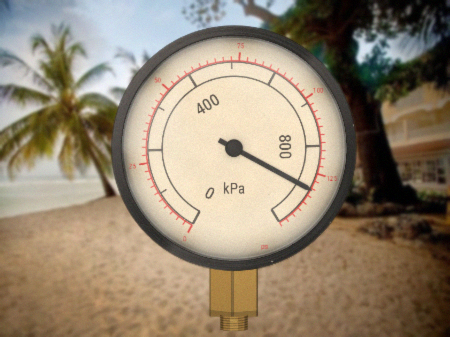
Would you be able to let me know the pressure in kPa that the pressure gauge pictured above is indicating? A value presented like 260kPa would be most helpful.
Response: 900kPa
